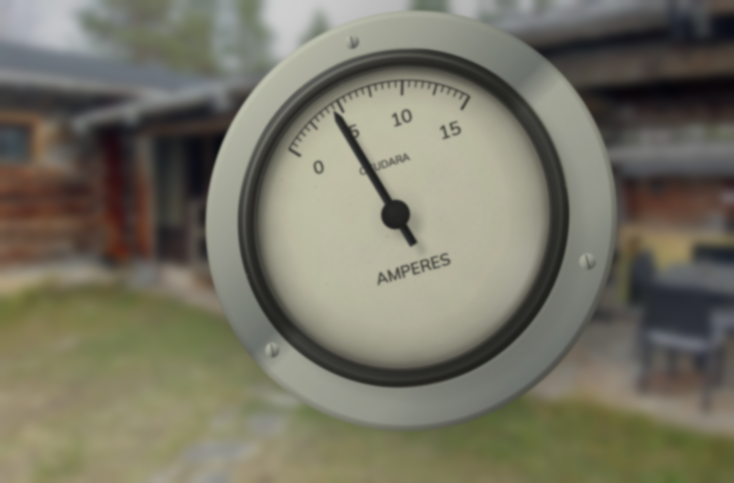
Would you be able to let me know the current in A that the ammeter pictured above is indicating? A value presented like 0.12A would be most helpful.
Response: 4.5A
